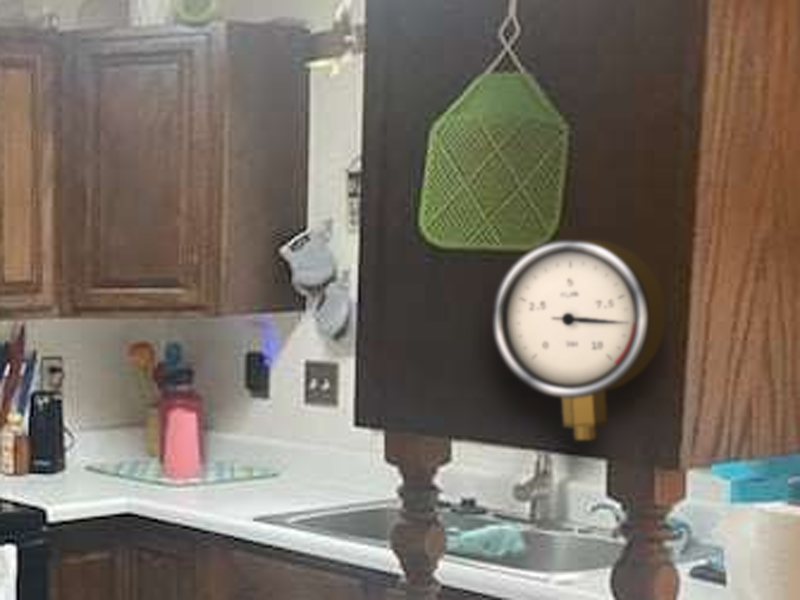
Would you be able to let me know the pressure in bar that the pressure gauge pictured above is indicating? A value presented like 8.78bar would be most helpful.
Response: 8.5bar
